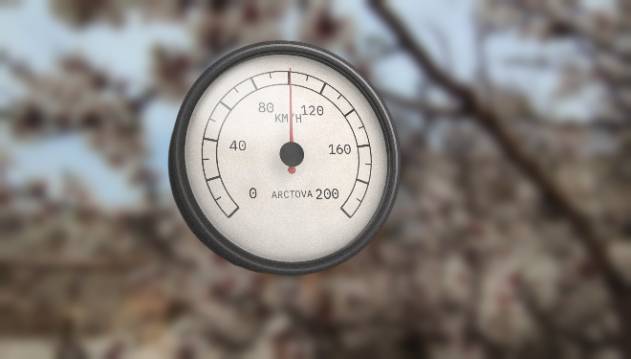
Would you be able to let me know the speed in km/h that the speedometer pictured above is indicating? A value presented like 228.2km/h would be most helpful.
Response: 100km/h
